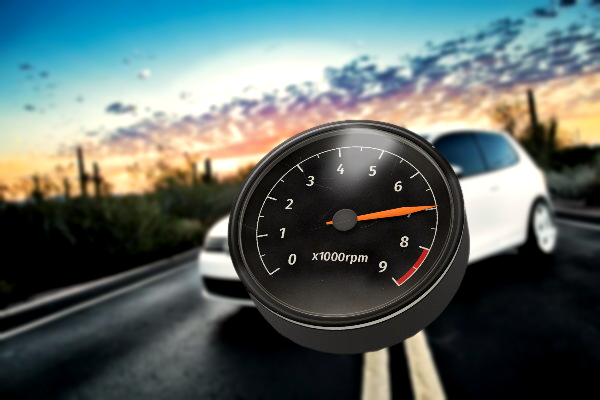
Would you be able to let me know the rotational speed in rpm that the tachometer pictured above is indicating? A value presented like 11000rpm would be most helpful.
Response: 7000rpm
